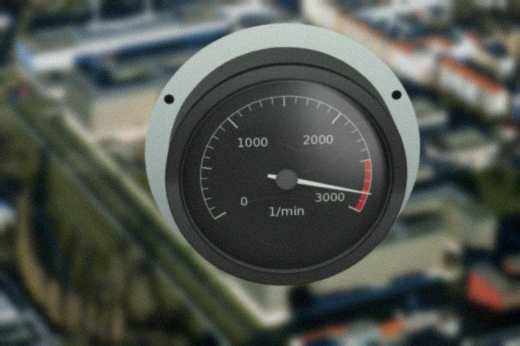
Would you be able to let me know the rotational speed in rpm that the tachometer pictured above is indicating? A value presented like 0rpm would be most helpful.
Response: 2800rpm
